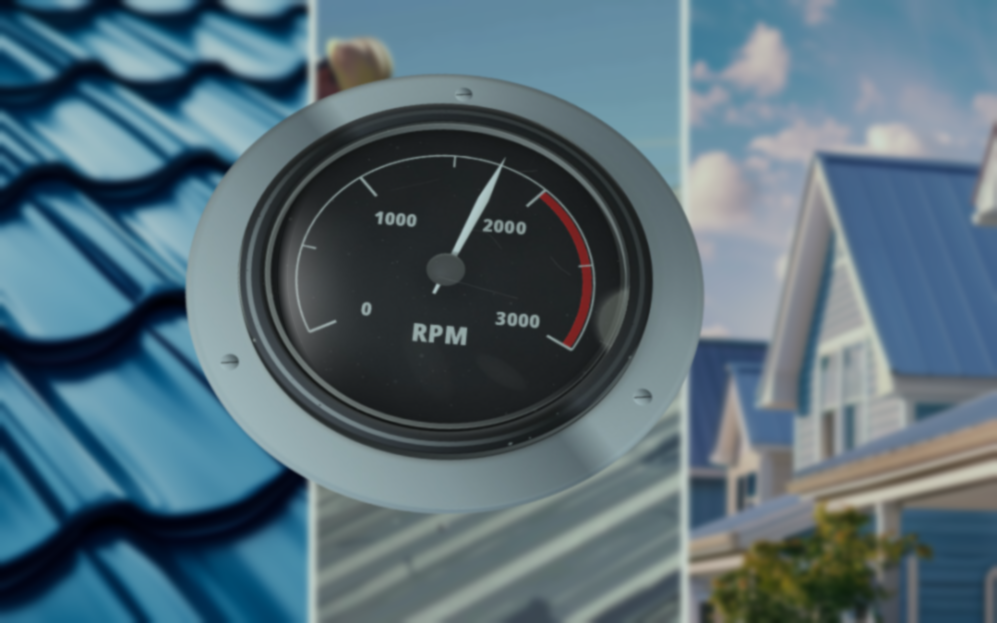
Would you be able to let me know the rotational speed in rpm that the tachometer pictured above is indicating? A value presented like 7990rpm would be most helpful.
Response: 1750rpm
